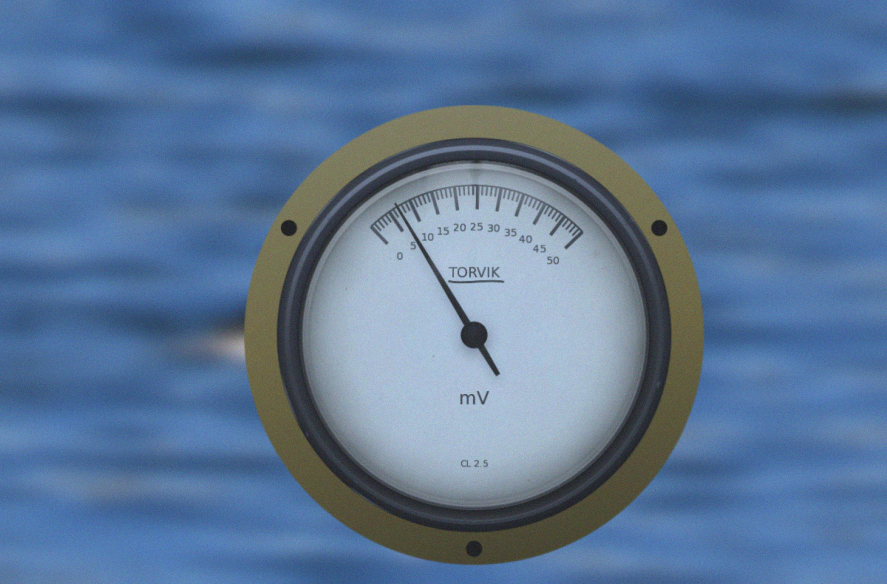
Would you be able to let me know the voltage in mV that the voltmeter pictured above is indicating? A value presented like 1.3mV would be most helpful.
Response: 7mV
